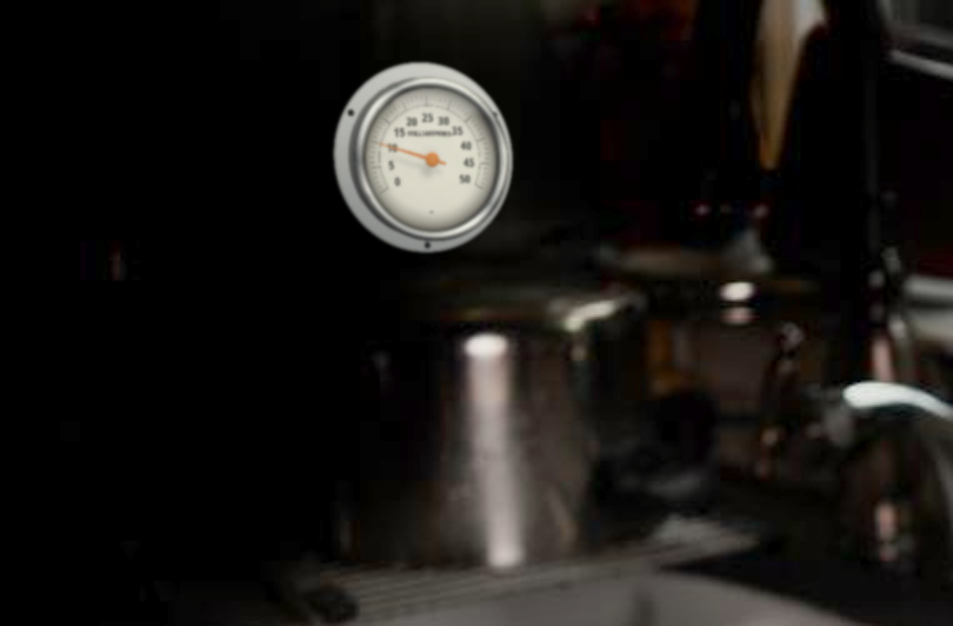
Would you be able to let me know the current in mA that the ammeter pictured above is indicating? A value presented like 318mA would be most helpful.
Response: 10mA
